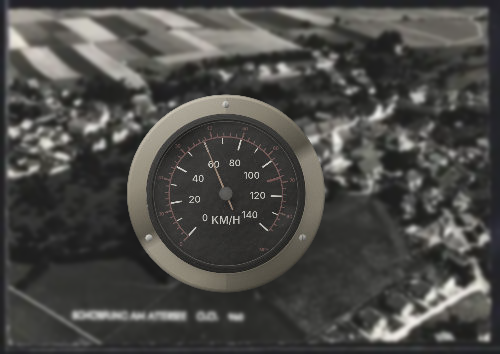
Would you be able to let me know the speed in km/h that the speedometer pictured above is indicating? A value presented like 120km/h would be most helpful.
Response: 60km/h
